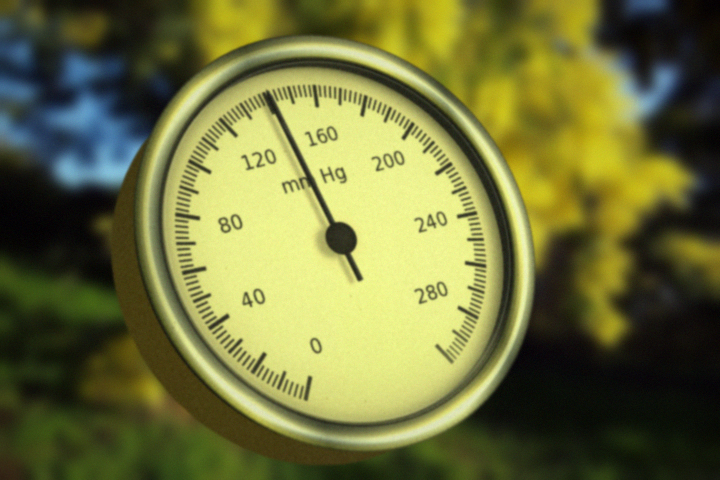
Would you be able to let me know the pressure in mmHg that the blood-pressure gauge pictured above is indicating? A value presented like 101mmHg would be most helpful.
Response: 140mmHg
